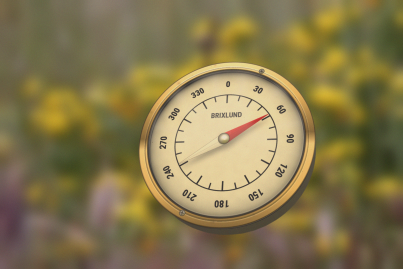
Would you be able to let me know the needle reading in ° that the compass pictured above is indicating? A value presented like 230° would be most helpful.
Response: 60°
